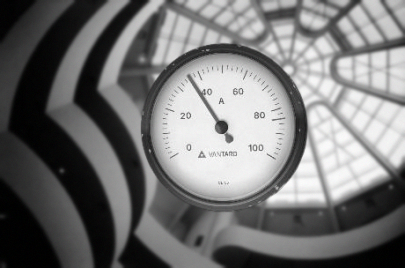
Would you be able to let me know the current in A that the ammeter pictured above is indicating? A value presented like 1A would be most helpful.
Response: 36A
